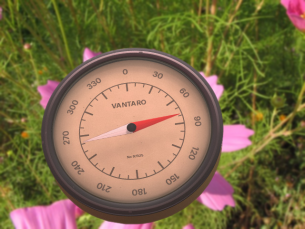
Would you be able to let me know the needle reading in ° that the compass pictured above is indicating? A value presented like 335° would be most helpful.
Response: 80°
